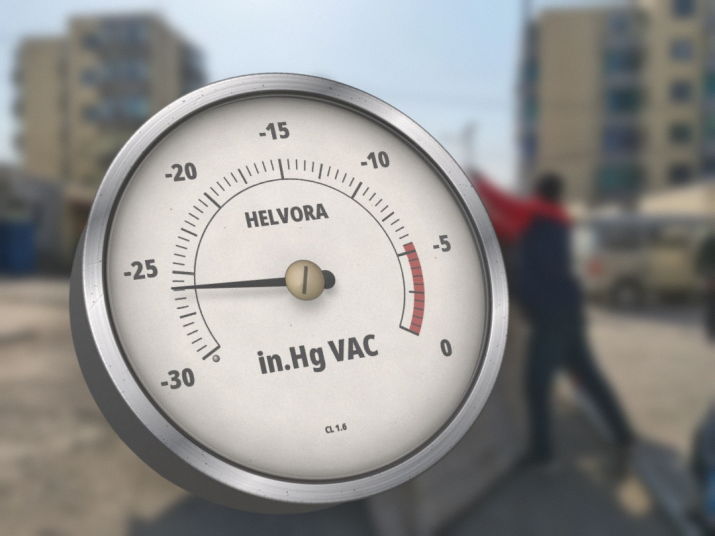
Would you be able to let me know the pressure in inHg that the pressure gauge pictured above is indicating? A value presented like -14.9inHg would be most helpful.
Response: -26inHg
